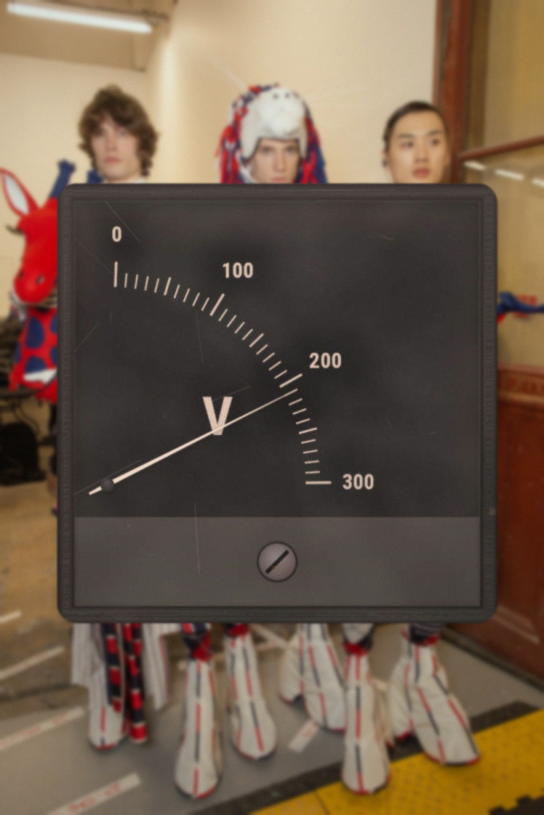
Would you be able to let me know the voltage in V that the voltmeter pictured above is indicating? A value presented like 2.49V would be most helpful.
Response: 210V
